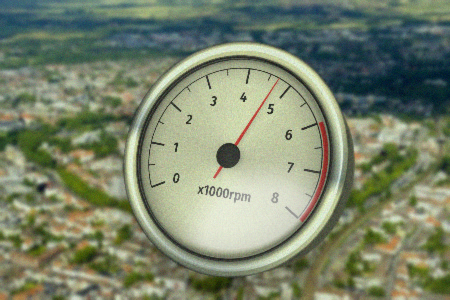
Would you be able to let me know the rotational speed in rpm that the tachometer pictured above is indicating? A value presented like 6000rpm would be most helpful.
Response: 4750rpm
